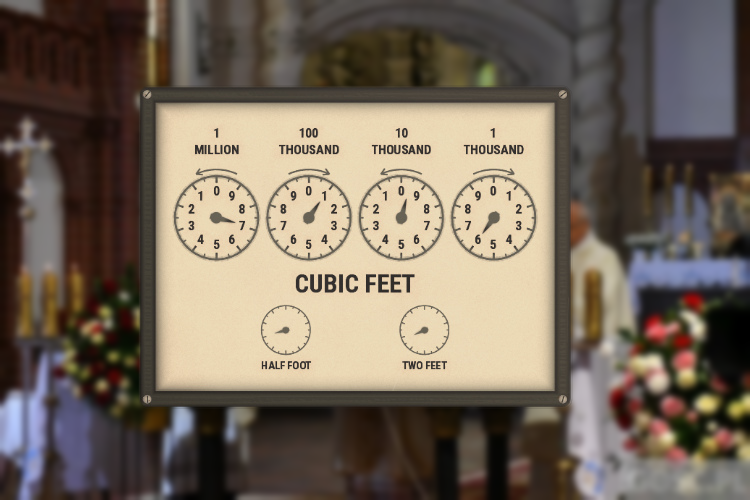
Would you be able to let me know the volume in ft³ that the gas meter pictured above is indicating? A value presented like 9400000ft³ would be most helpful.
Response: 709600ft³
